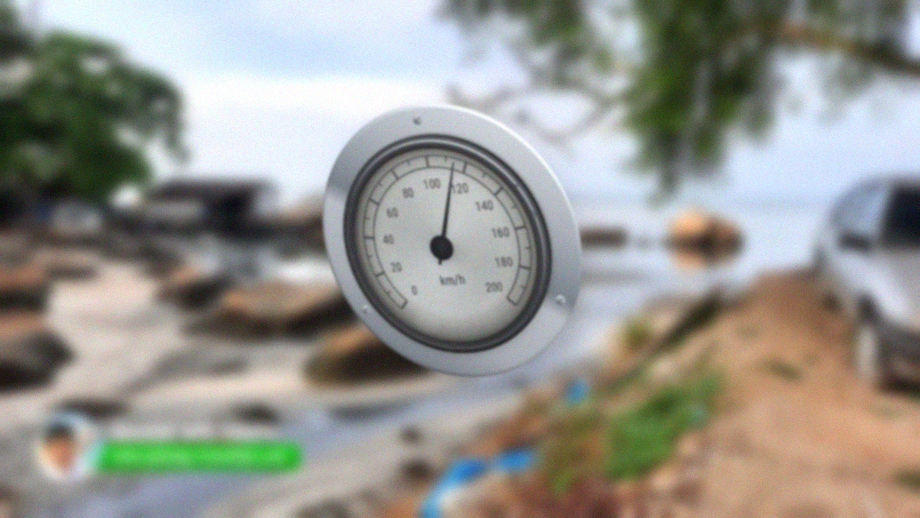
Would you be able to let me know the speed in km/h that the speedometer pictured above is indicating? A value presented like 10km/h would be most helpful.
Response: 115km/h
